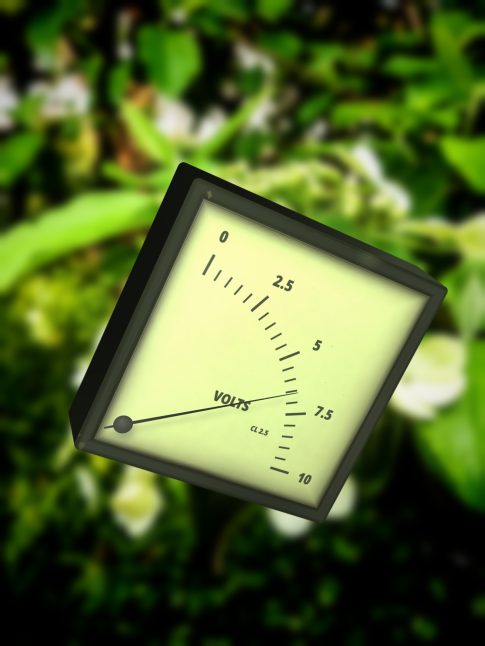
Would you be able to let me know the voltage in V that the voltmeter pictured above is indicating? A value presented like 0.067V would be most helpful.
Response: 6.5V
